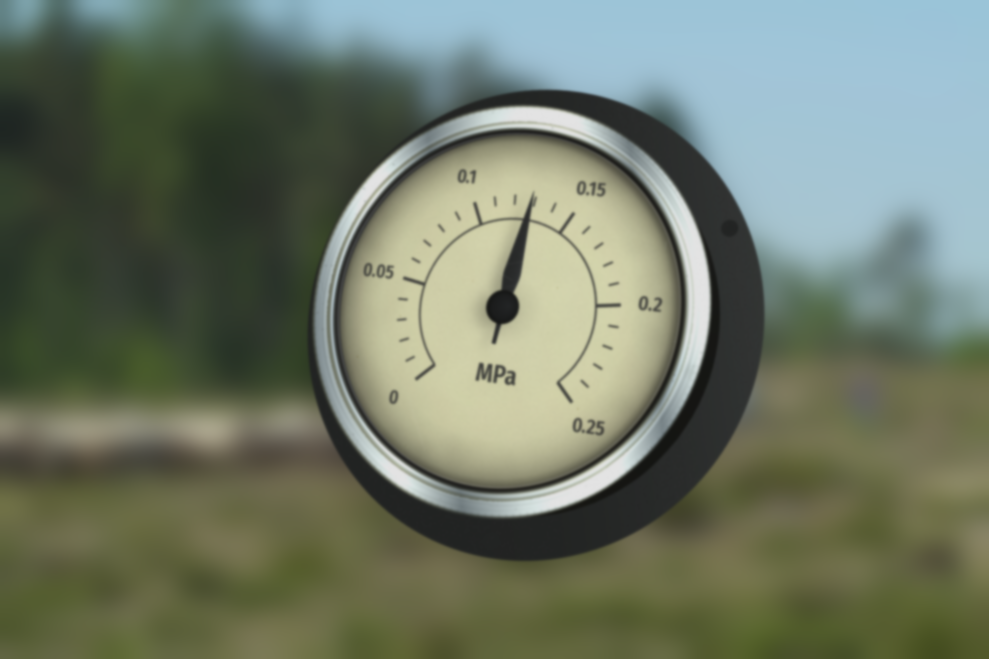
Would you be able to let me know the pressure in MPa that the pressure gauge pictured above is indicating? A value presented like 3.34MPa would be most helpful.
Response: 0.13MPa
